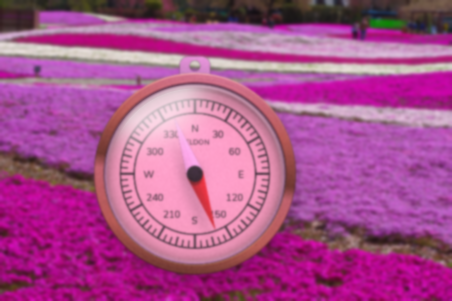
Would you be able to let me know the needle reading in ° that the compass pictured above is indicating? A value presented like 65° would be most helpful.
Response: 160°
